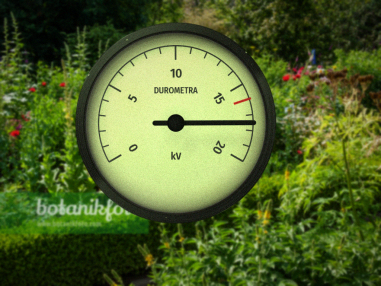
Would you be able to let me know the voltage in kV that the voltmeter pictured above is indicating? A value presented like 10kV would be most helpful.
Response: 17.5kV
